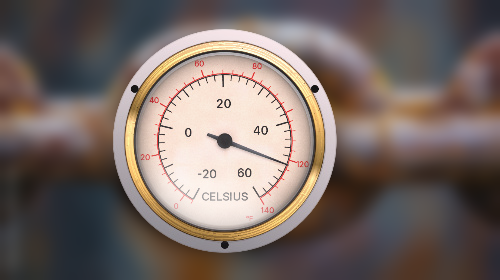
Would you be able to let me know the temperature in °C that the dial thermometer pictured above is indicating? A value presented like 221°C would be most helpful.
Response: 50°C
